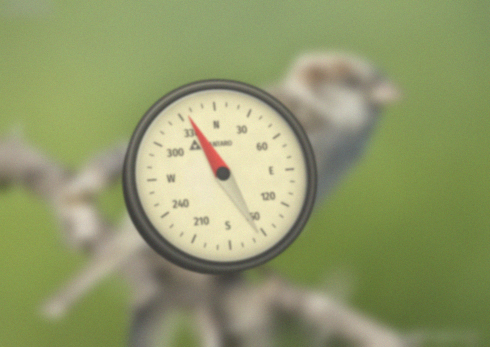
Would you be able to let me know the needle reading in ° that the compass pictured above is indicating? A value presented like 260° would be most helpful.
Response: 335°
